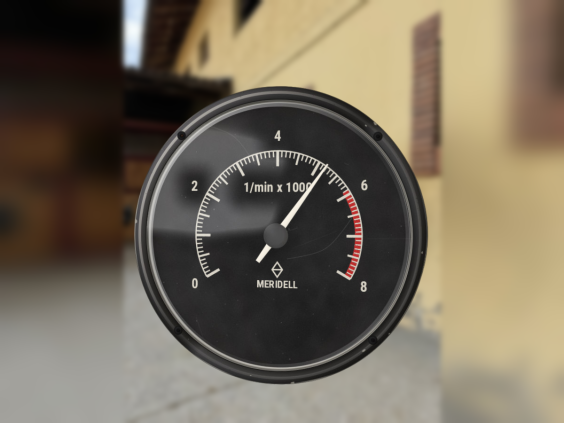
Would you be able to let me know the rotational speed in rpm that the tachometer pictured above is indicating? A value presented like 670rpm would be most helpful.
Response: 5200rpm
